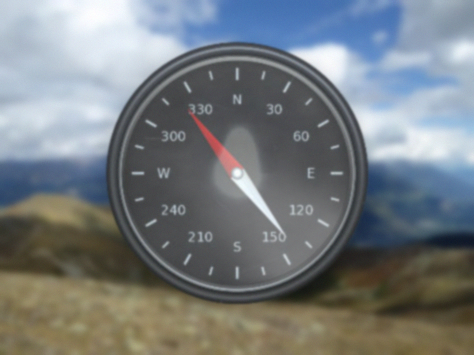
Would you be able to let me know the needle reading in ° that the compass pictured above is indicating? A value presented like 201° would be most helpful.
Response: 322.5°
